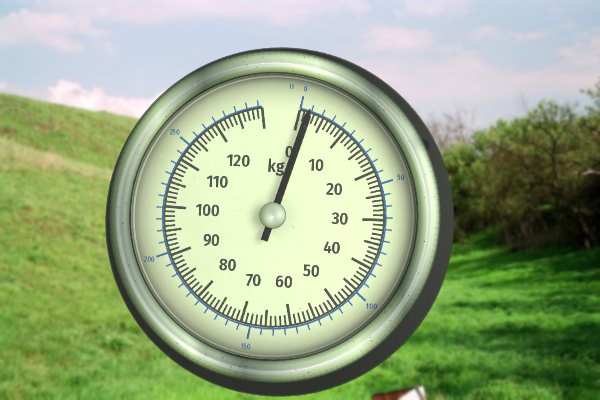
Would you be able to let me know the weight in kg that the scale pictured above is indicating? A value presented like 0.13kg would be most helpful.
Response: 2kg
